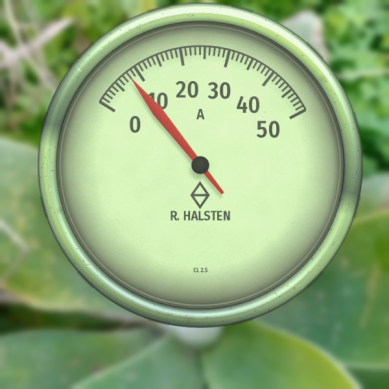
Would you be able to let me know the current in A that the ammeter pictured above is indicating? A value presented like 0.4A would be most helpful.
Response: 8A
